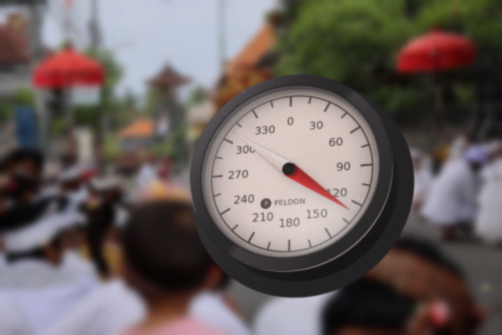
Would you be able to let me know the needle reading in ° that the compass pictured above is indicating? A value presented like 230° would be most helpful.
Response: 127.5°
